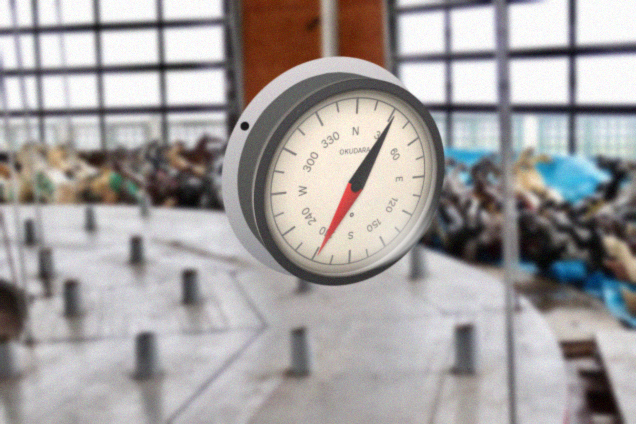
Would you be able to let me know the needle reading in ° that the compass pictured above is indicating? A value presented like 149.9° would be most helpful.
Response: 210°
